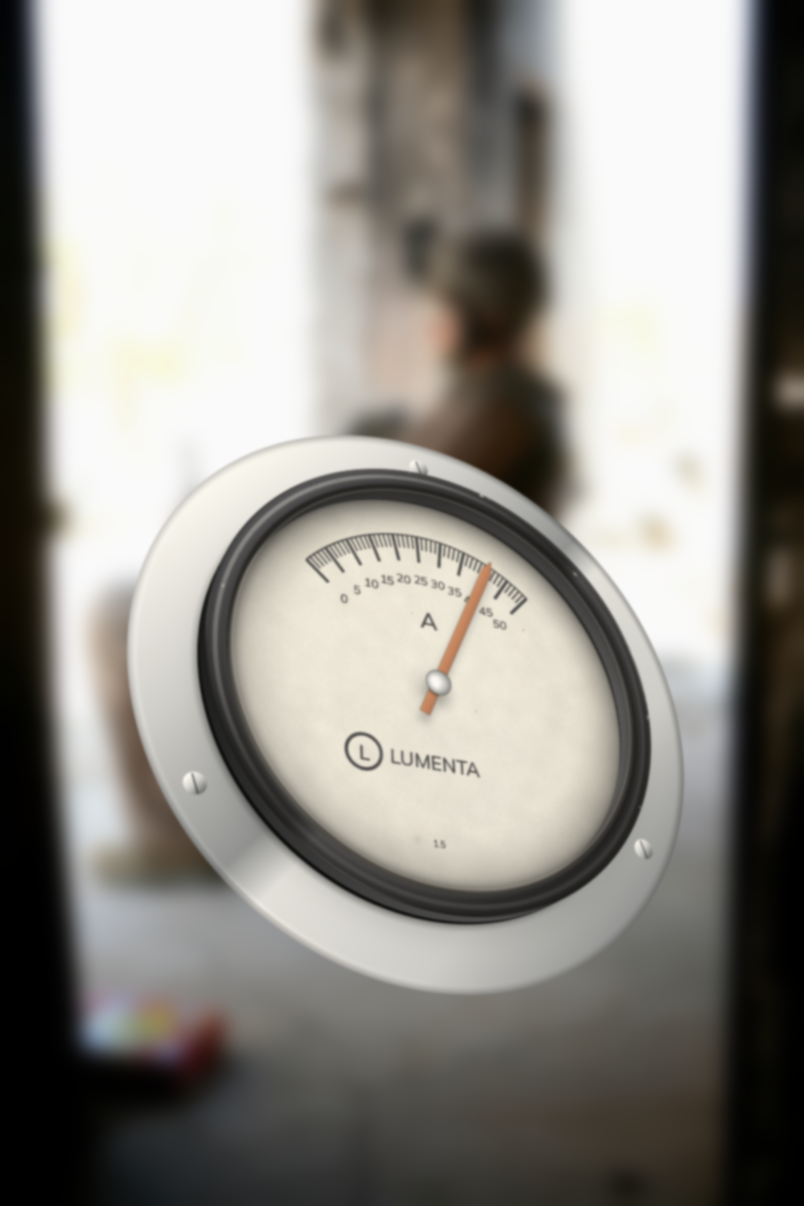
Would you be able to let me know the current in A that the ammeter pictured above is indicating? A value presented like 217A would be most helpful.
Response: 40A
